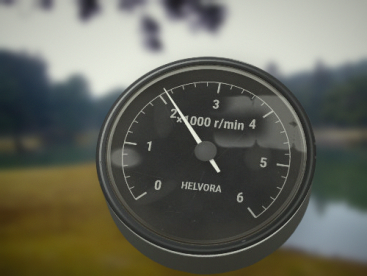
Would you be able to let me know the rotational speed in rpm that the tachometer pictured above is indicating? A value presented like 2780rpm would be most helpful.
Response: 2100rpm
